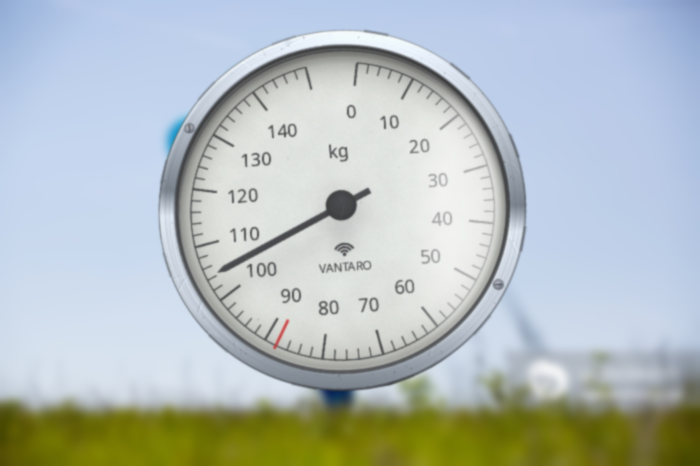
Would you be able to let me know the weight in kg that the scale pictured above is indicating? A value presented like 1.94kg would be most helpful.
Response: 104kg
